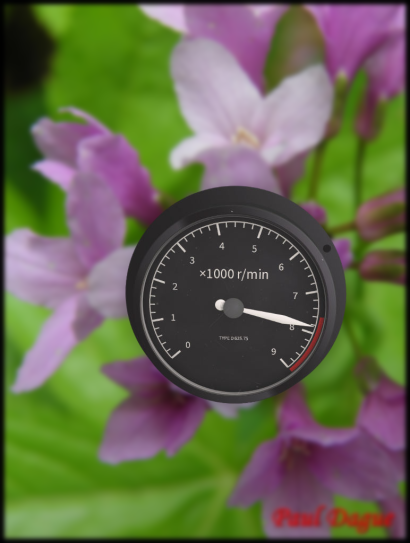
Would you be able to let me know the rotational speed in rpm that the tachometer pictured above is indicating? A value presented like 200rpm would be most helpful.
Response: 7800rpm
